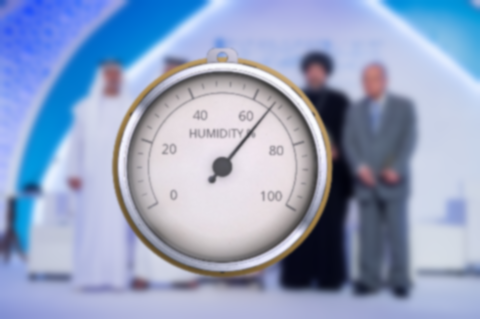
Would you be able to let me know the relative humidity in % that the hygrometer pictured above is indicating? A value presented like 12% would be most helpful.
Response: 66%
